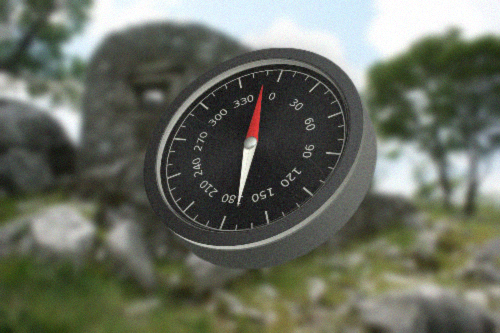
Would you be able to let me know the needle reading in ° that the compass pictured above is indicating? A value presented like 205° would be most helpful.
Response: 350°
